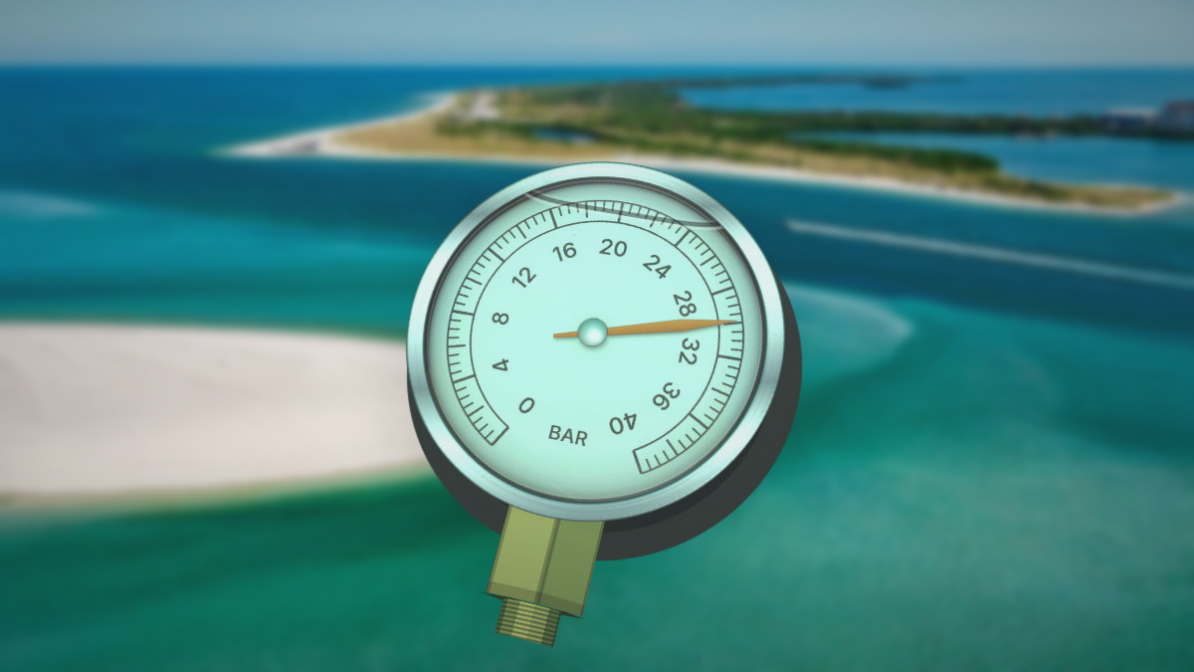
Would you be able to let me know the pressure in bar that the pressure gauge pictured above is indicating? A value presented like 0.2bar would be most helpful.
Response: 30bar
